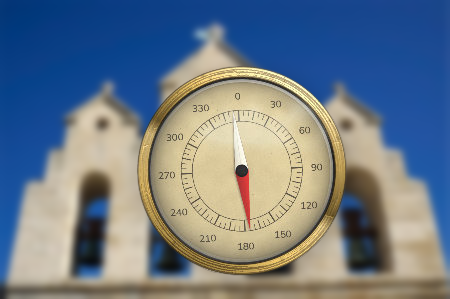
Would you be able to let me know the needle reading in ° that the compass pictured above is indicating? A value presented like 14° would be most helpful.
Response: 175°
